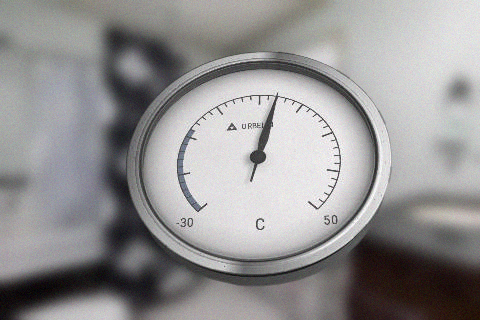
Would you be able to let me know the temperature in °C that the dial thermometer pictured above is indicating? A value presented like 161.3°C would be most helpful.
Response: 14°C
